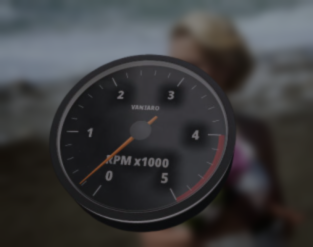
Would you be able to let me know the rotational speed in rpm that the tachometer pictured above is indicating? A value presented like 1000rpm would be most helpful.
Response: 200rpm
